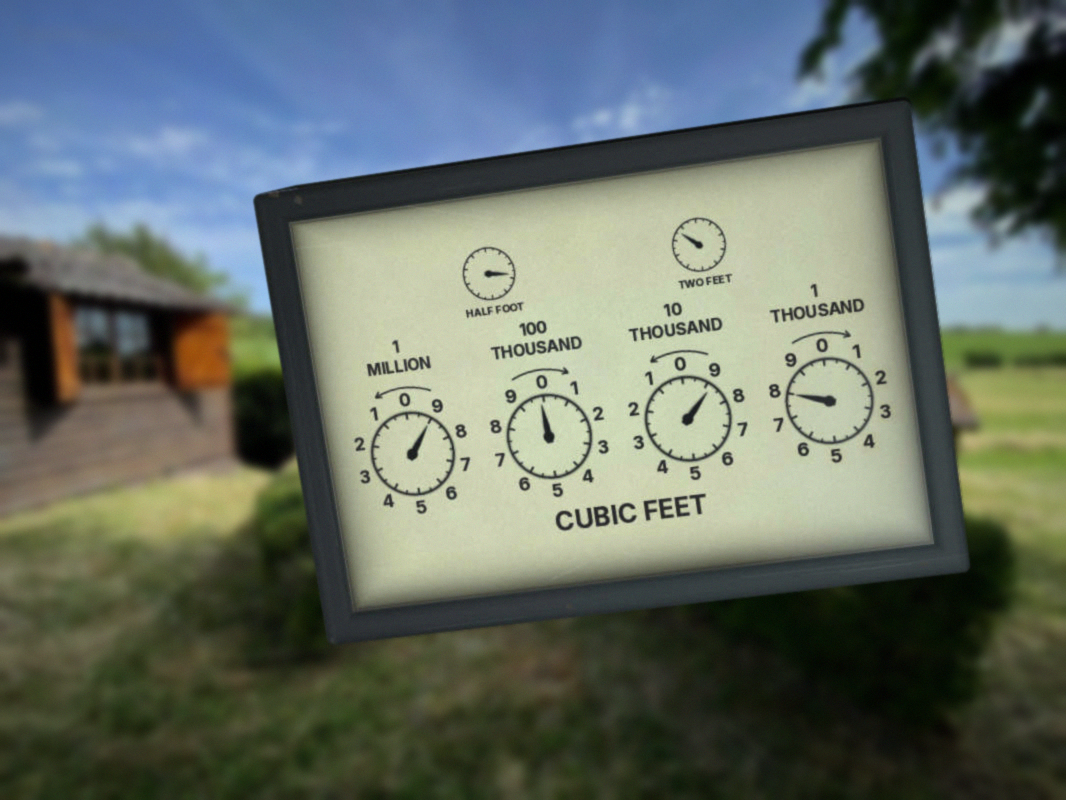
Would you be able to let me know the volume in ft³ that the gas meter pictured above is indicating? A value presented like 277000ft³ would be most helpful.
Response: 898800ft³
